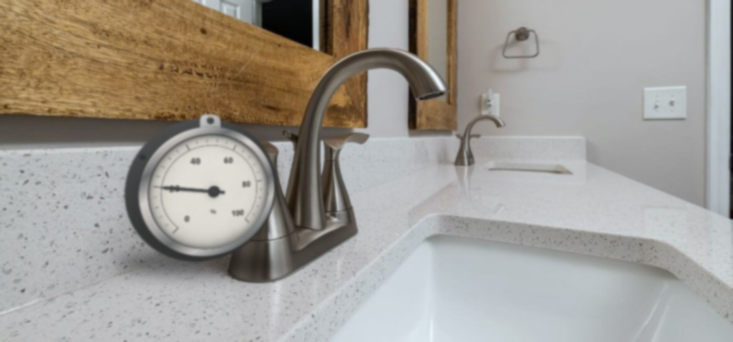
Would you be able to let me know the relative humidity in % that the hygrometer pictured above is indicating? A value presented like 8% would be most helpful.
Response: 20%
